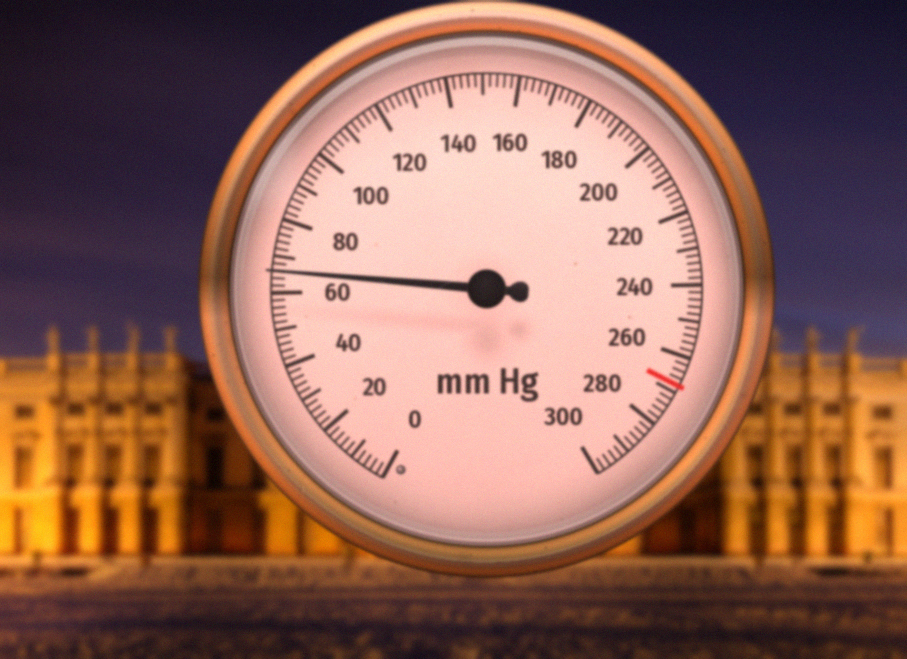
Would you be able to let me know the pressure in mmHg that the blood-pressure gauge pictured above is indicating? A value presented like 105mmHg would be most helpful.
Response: 66mmHg
